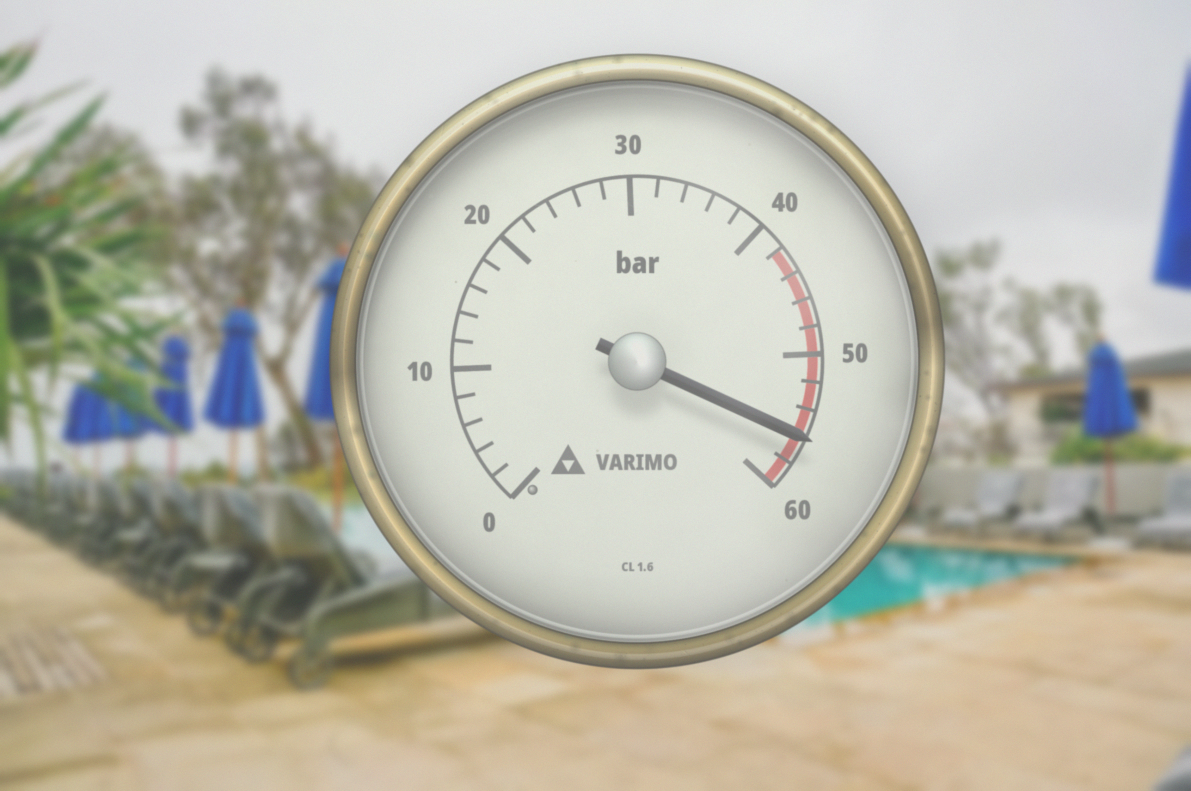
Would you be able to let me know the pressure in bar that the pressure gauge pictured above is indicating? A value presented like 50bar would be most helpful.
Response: 56bar
